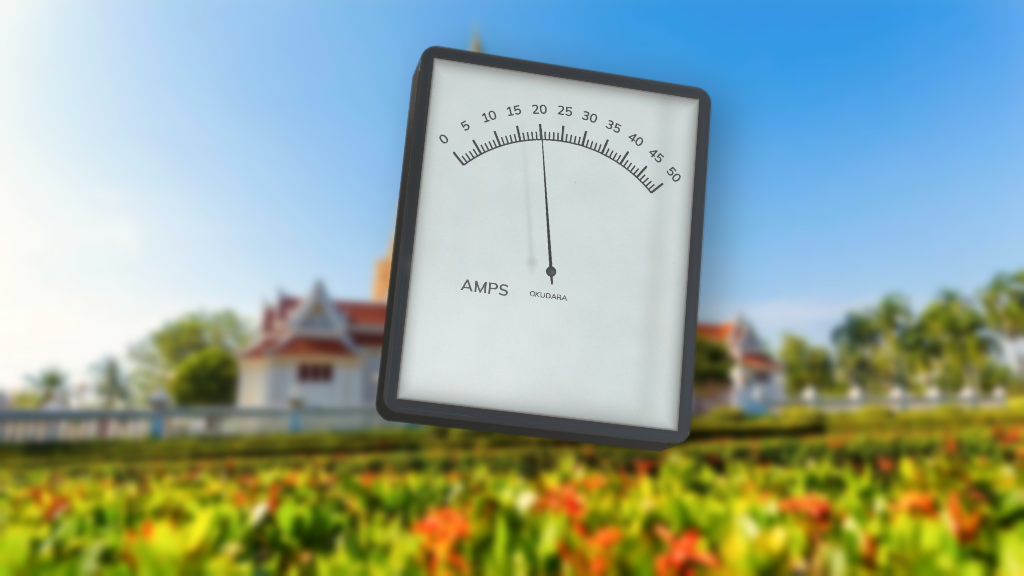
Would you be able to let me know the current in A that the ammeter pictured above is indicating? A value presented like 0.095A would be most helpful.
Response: 20A
